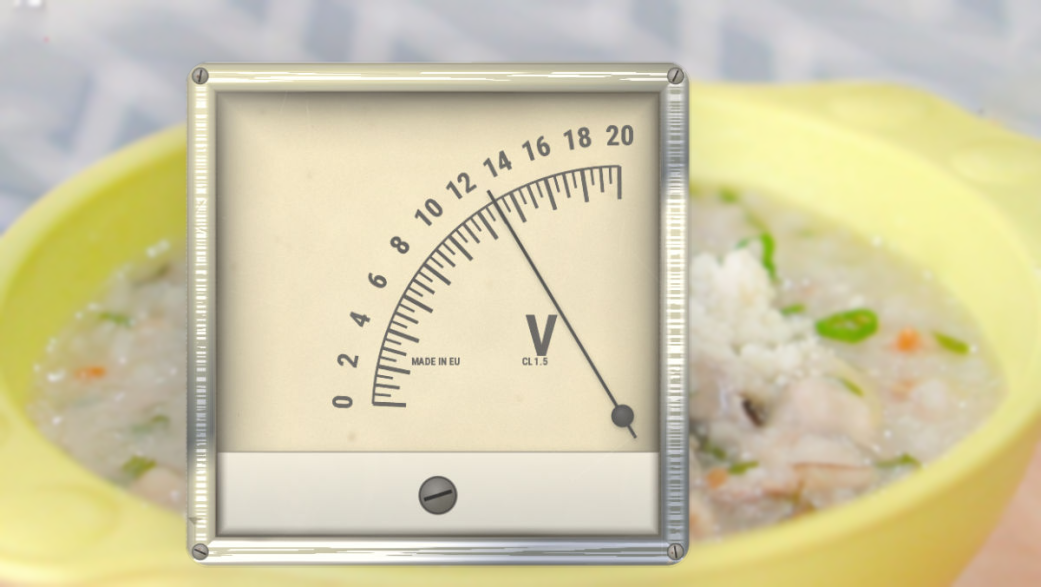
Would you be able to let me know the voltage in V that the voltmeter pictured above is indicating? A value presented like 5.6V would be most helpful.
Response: 13V
